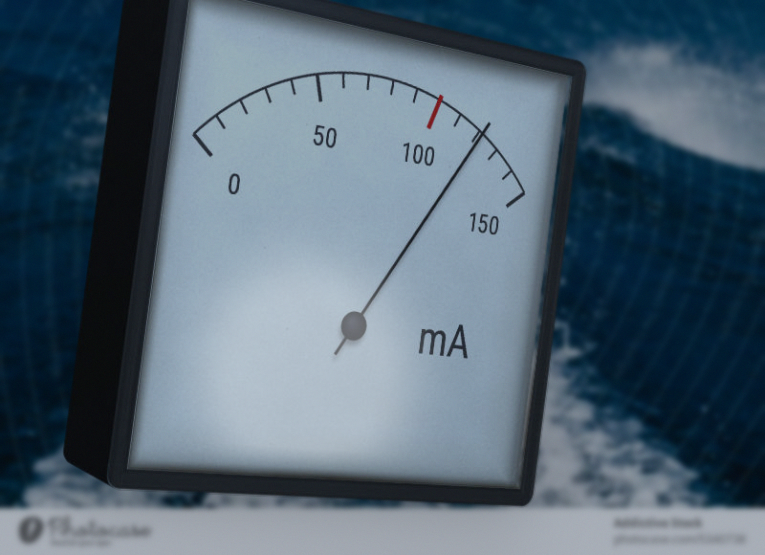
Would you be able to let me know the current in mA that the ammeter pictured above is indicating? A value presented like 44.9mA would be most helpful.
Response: 120mA
